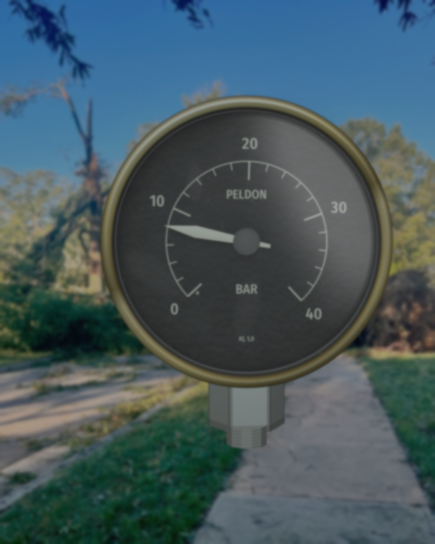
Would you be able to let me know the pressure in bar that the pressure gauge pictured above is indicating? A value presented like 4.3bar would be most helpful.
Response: 8bar
